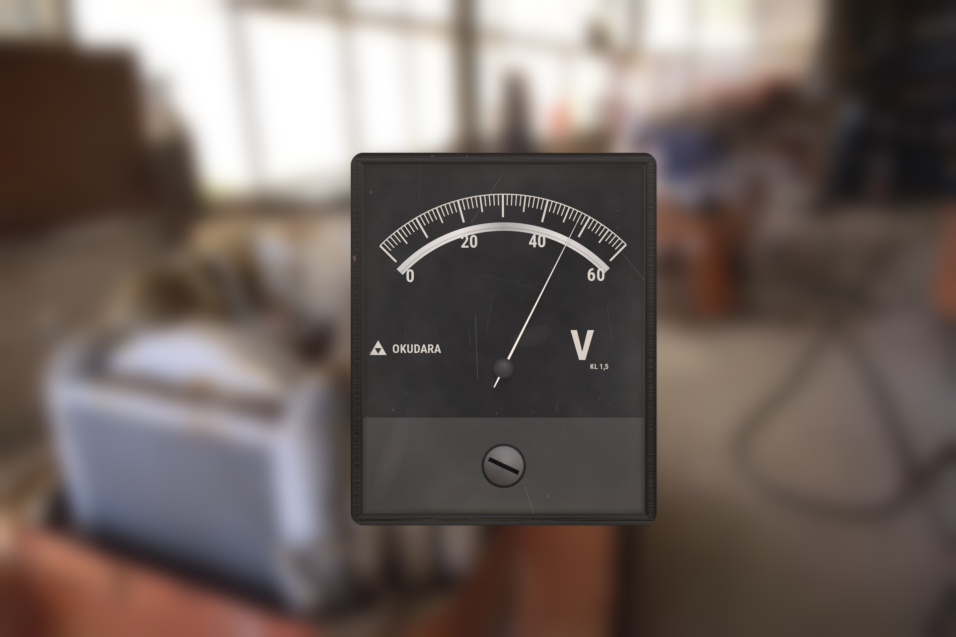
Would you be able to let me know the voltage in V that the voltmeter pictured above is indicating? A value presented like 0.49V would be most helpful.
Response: 48V
